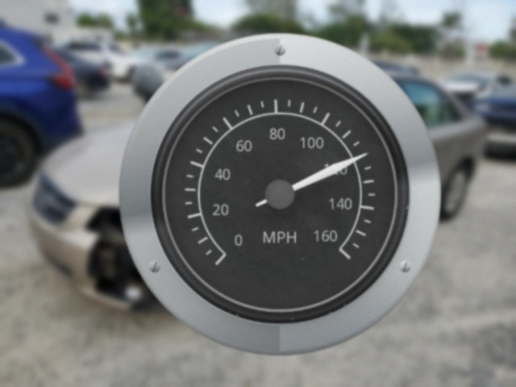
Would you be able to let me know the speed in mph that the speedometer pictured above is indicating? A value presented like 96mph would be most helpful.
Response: 120mph
